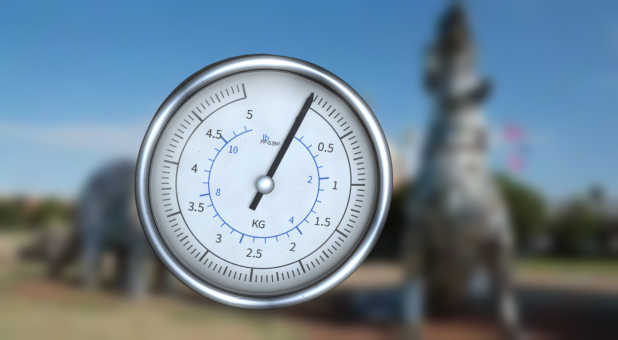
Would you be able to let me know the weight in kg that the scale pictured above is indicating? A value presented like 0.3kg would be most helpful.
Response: 0kg
